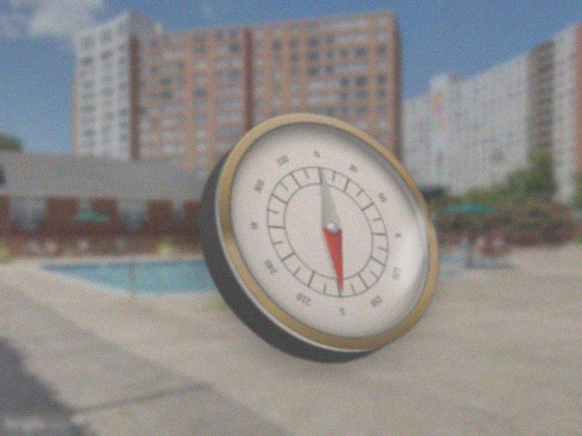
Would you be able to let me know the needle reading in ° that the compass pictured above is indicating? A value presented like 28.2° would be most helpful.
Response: 180°
